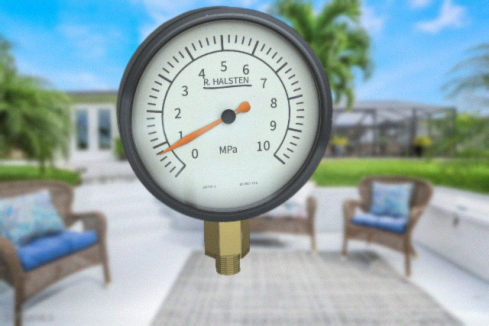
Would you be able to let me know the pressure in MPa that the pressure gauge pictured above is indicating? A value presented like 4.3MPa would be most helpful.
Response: 0.8MPa
